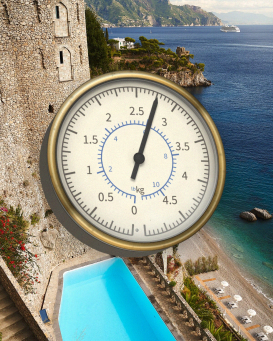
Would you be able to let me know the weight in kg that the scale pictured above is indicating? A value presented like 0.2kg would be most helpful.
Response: 2.75kg
